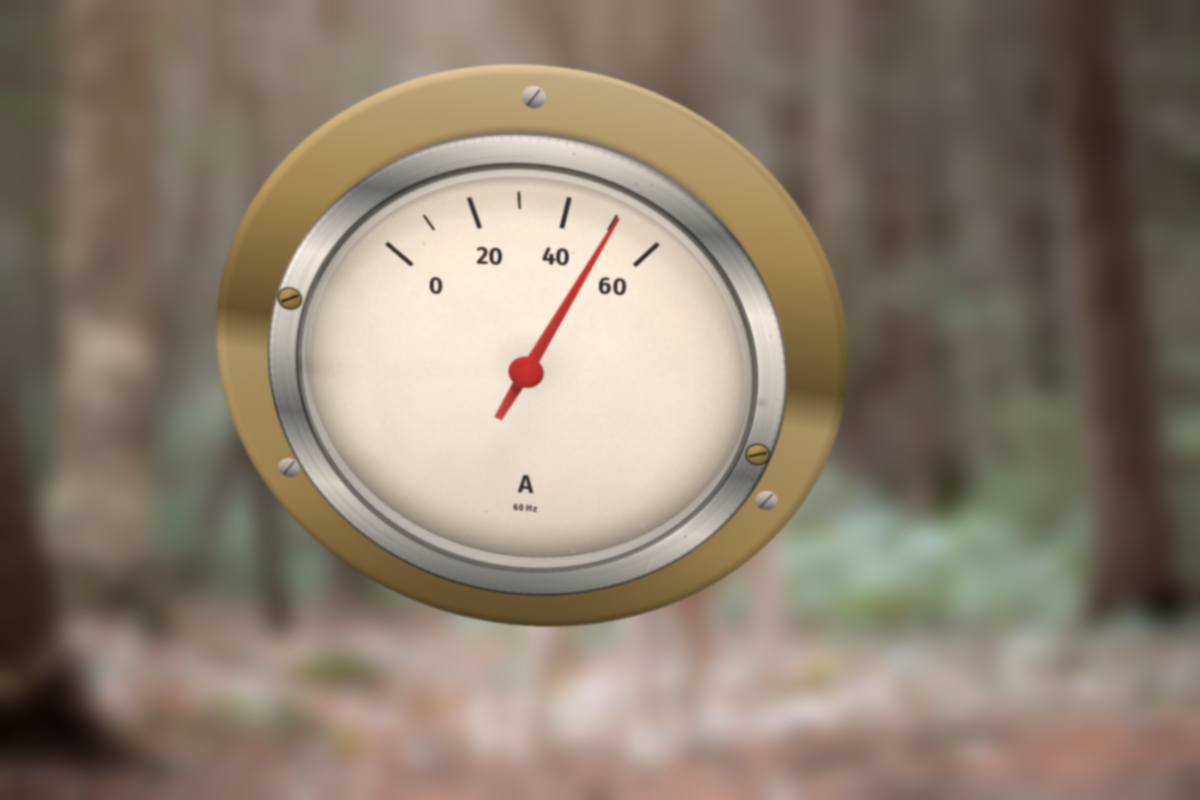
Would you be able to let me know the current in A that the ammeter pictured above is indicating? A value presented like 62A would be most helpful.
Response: 50A
